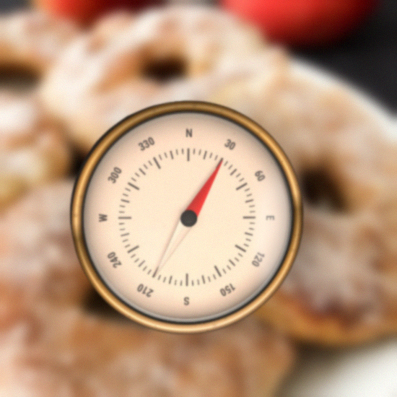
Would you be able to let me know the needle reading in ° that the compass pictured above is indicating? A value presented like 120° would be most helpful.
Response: 30°
